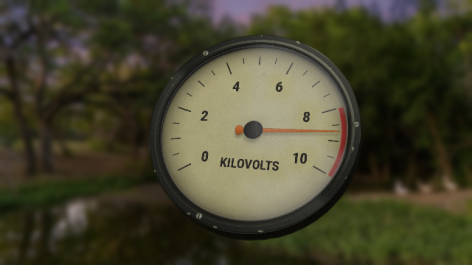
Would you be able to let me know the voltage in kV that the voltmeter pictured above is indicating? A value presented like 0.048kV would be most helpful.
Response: 8.75kV
